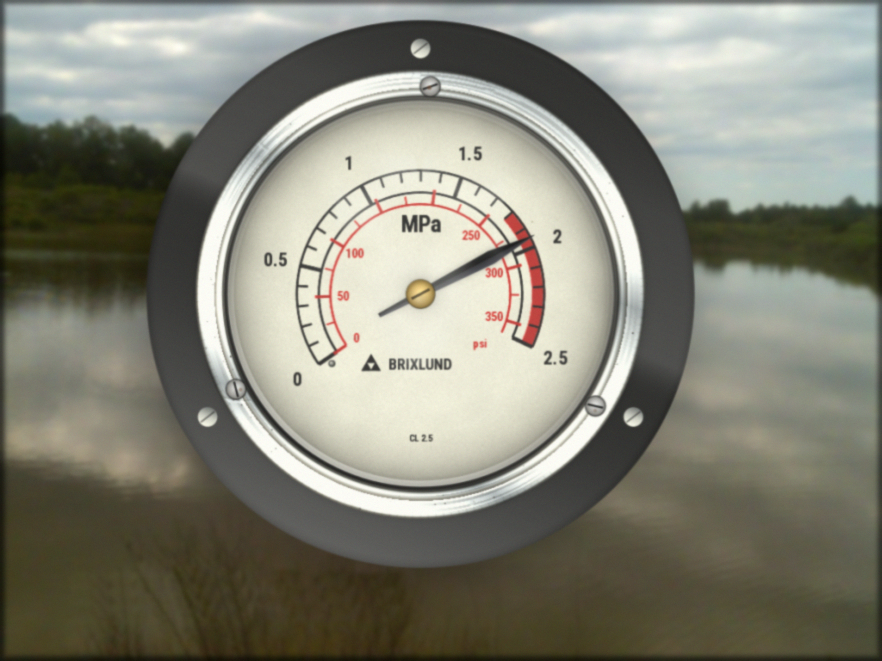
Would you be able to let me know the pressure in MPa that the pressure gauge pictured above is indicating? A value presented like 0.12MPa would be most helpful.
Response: 1.95MPa
